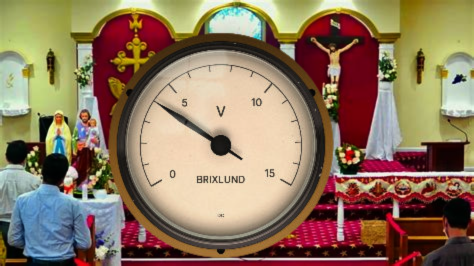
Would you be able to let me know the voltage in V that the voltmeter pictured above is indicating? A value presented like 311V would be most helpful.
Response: 4V
